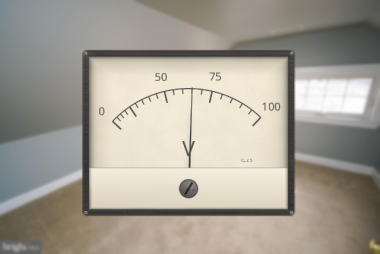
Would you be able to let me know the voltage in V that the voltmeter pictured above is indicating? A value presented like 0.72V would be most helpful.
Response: 65V
